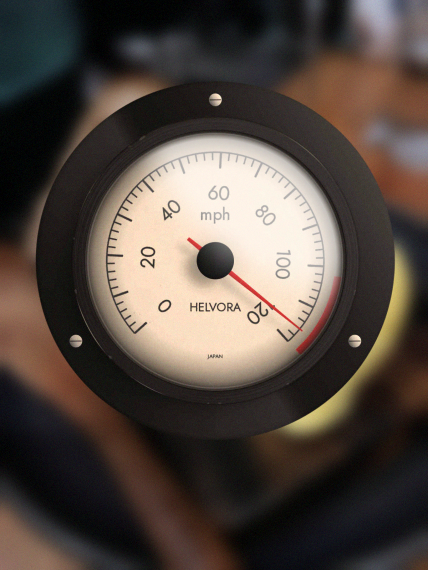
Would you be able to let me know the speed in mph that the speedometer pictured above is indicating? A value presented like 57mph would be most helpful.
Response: 116mph
